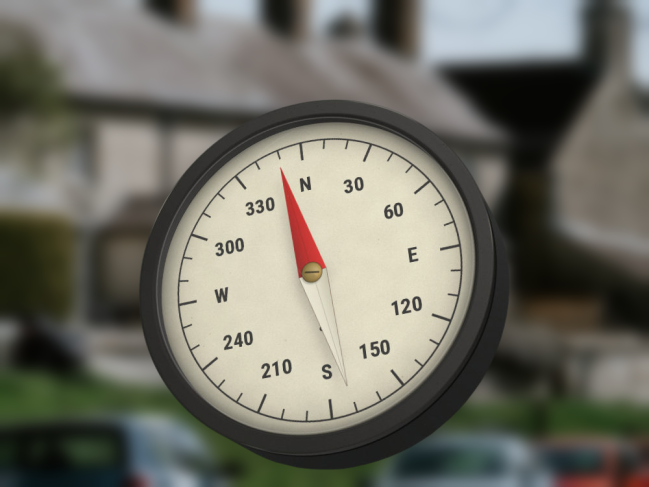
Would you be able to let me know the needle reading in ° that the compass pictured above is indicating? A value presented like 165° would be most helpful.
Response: 350°
